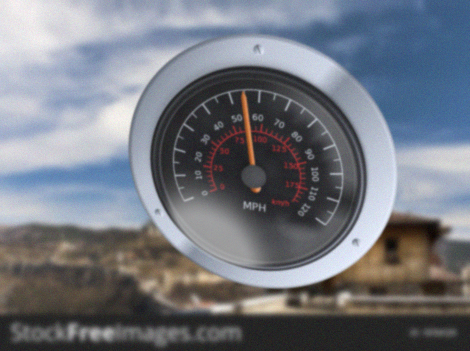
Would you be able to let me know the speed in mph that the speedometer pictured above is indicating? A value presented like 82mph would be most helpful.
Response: 55mph
